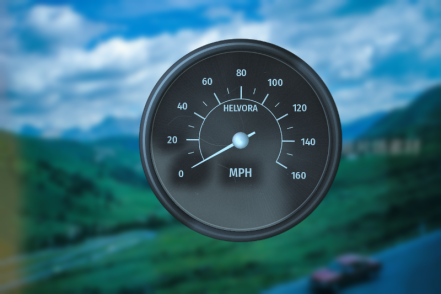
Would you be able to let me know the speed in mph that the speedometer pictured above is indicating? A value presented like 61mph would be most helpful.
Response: 0mph
